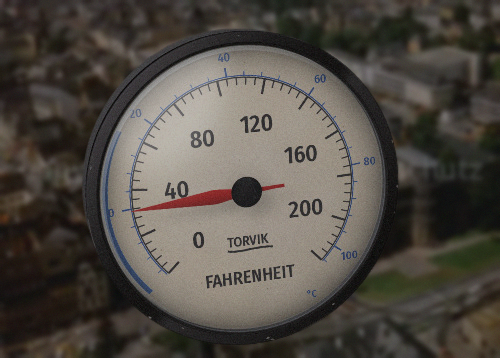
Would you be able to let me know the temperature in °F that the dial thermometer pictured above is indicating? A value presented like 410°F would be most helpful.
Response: 32°F
